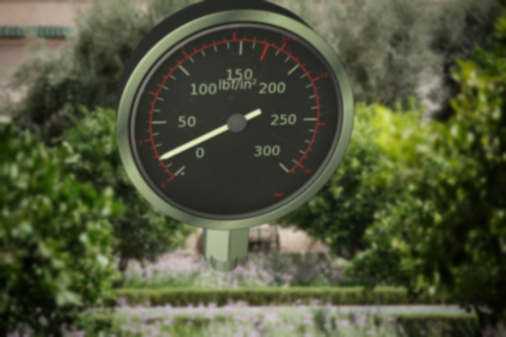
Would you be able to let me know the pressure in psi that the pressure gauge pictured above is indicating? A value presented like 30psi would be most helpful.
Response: 20psi
